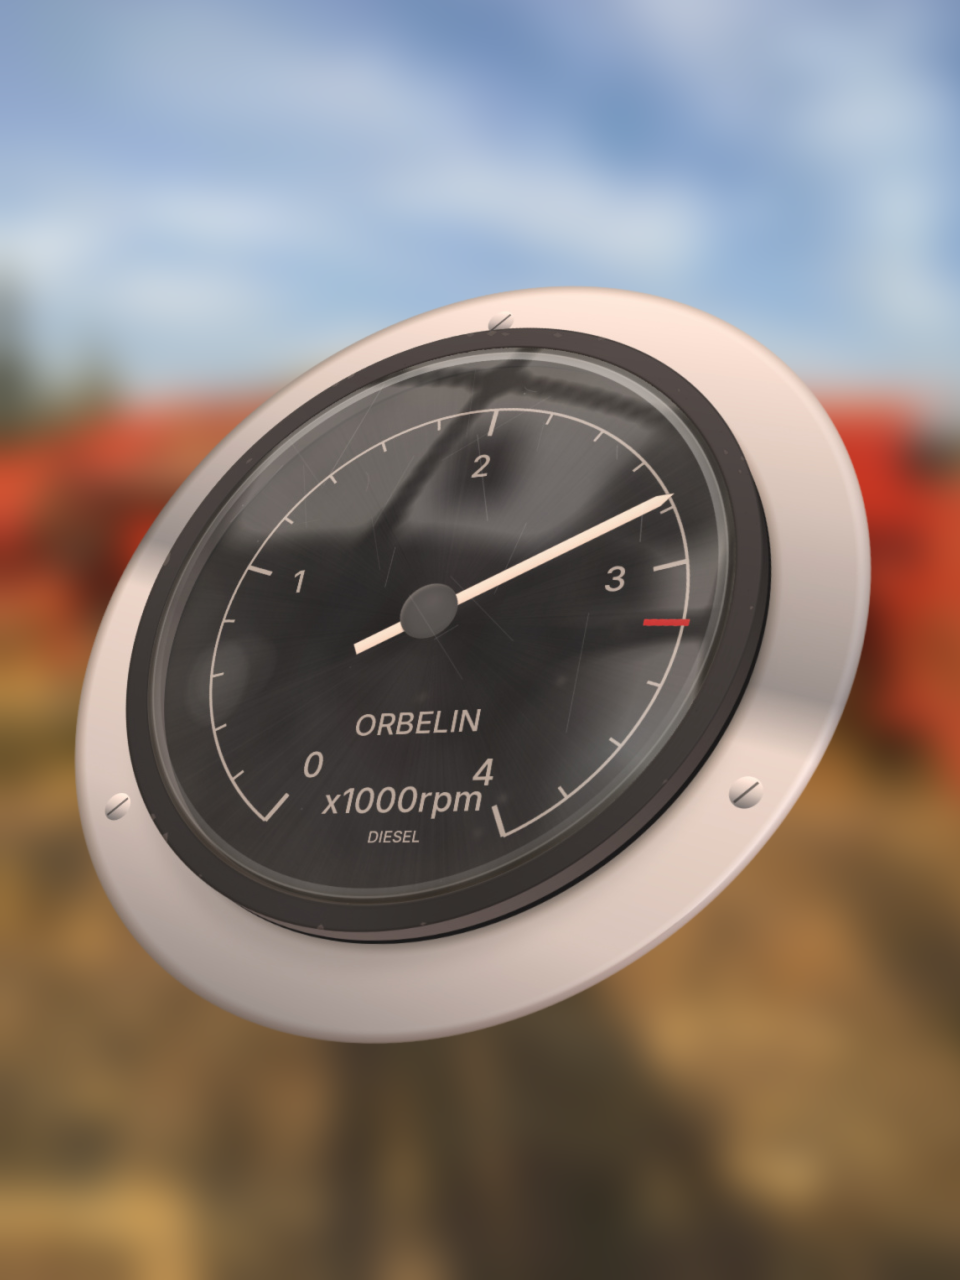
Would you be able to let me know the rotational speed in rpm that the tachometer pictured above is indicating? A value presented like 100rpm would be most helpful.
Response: 2800rpm
